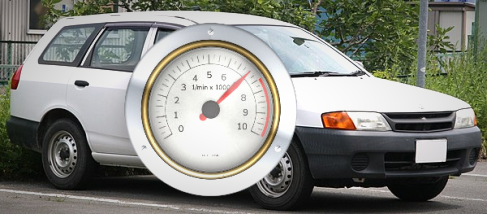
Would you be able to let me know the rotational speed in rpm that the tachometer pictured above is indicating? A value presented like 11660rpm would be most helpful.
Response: 7000rpm
